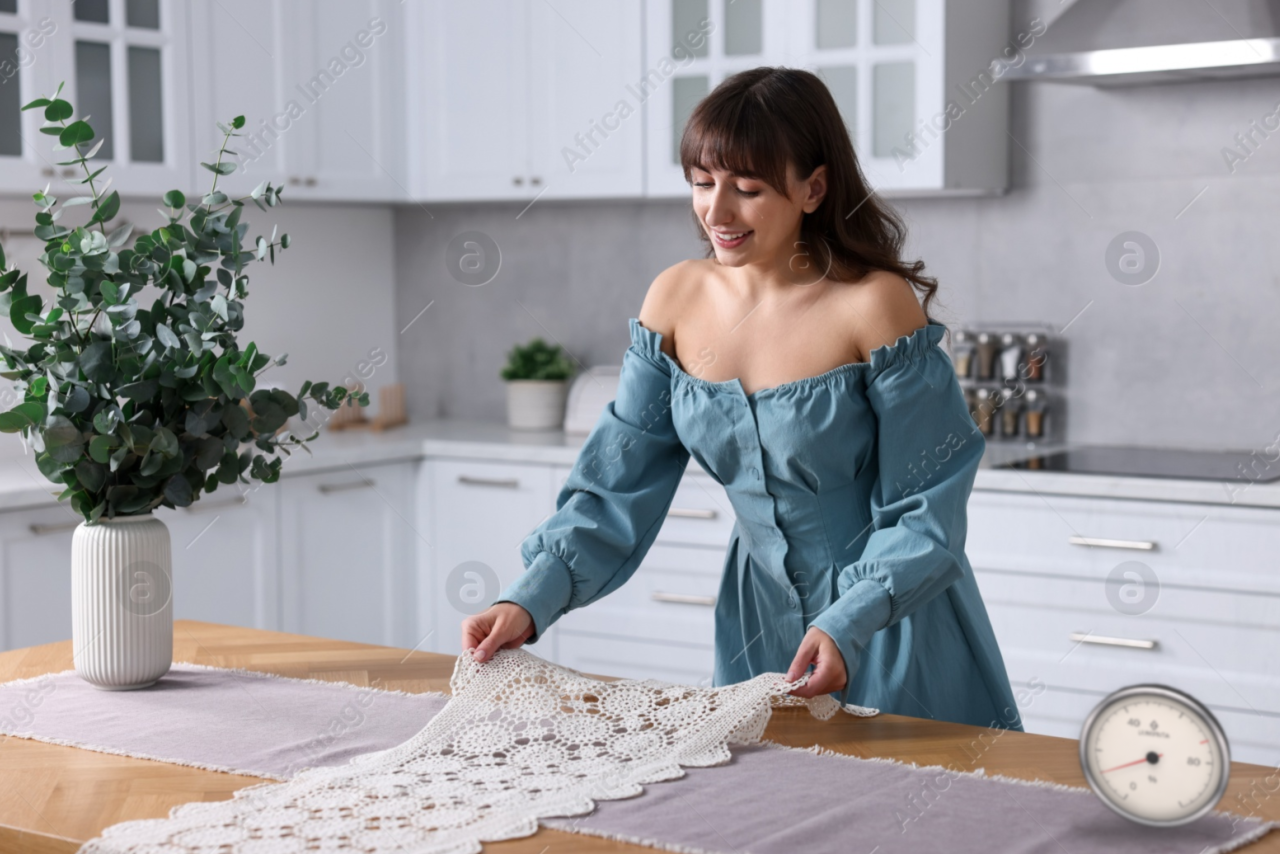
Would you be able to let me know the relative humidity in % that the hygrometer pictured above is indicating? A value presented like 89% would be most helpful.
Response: 12%
